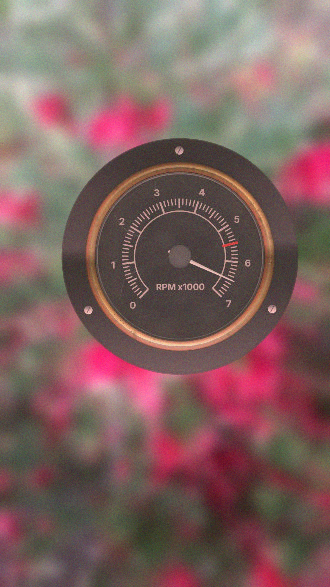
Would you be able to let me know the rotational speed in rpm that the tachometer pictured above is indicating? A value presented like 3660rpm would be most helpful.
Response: 6500rpm
